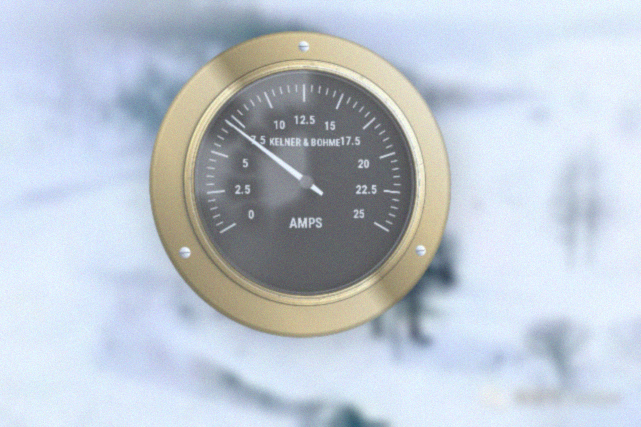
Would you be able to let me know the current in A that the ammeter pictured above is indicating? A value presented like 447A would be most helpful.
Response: 7A
